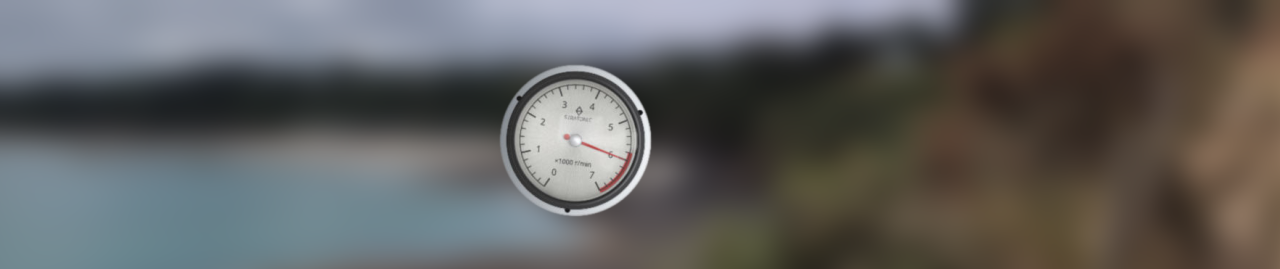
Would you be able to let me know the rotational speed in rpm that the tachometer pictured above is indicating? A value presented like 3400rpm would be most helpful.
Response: 6000rpm
